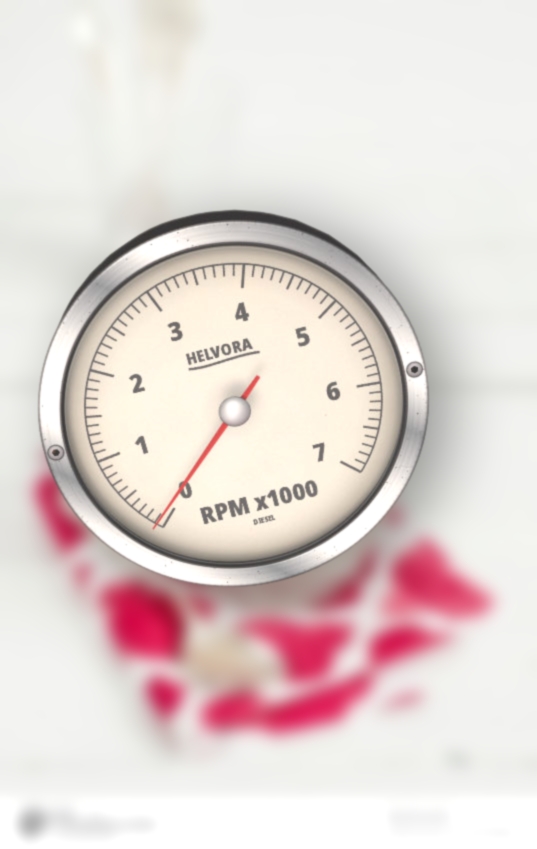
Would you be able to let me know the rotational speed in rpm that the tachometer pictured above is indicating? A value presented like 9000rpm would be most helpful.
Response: 100rpm
